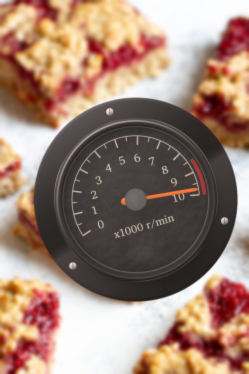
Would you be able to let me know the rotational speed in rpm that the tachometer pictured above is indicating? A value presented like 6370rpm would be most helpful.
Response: 9750rpm
